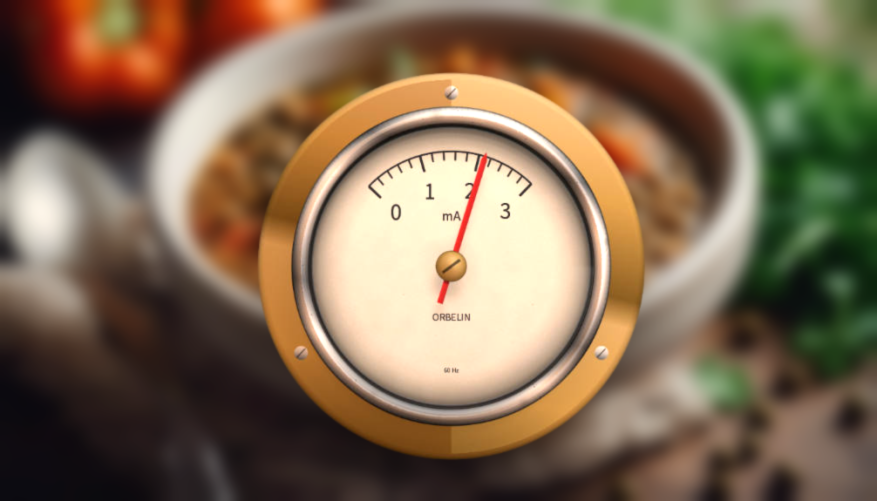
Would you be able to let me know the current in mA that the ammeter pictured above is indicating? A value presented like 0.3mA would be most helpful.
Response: 2.1mA
